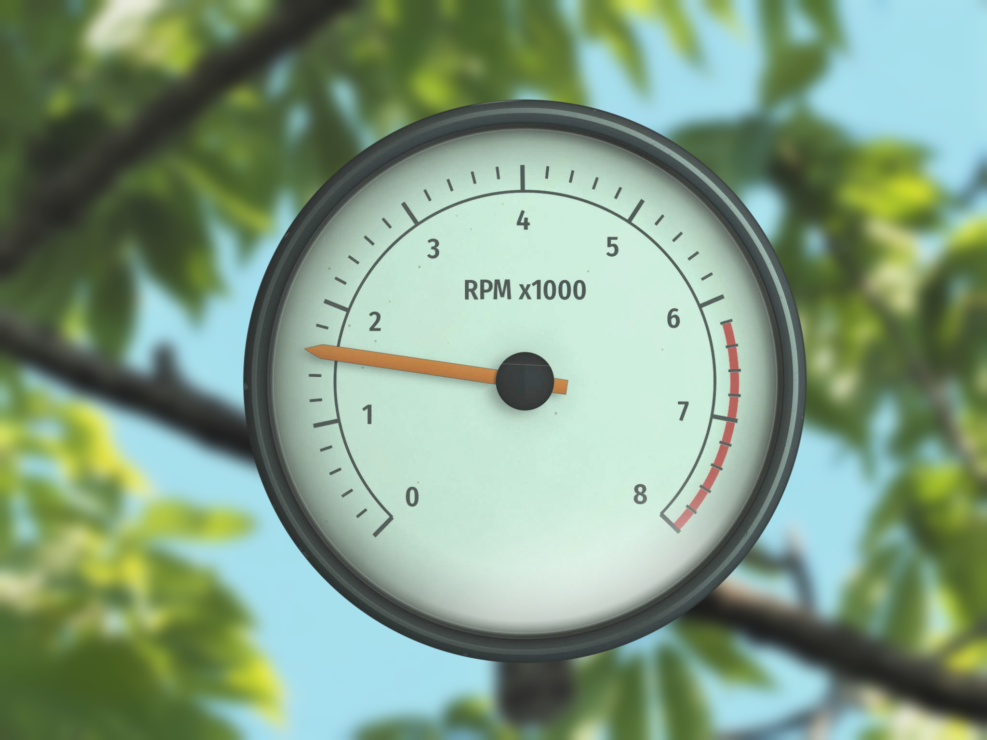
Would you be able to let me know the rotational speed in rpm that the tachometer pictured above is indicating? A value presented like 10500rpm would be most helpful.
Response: 1600rpm
